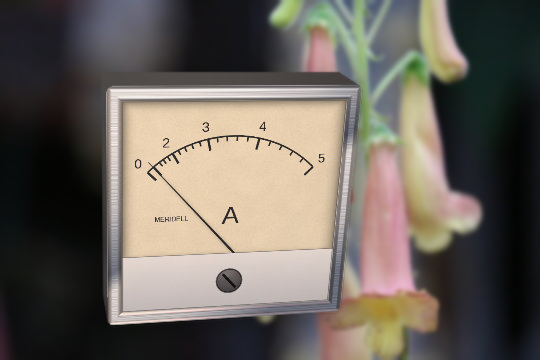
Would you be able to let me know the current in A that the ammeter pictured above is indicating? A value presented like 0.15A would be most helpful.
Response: 1A
